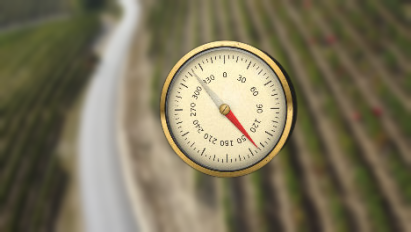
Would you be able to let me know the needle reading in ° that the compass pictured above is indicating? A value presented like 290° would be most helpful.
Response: 140°
